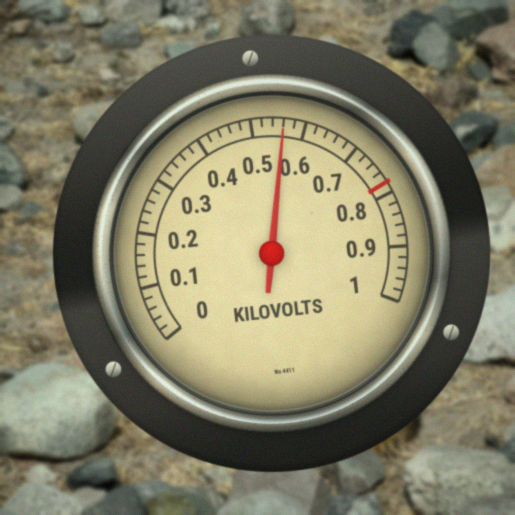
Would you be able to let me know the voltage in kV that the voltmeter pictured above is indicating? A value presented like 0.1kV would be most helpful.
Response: 0.56kV
